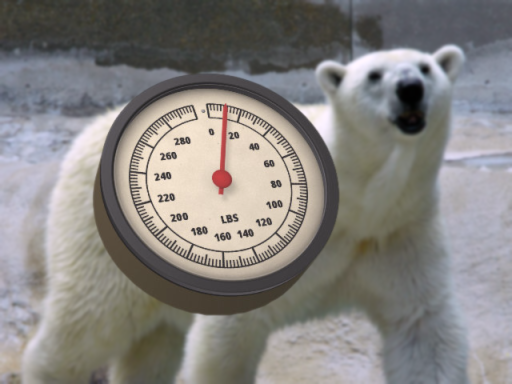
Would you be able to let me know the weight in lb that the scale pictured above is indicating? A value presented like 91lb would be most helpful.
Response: 10lb
